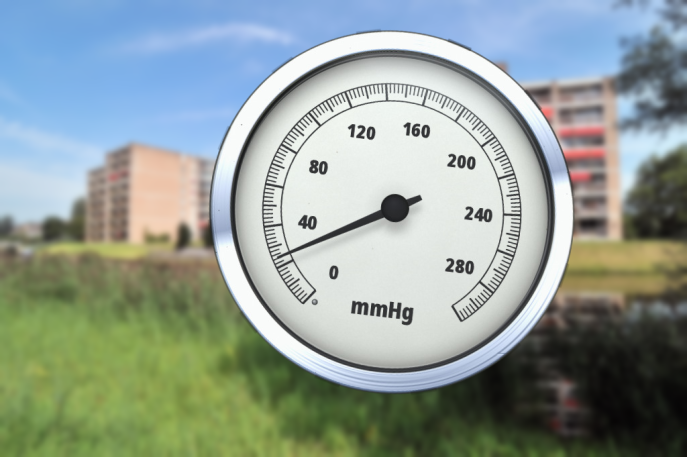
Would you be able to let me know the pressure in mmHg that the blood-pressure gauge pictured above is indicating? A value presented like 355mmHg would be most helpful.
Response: 24mmHg
